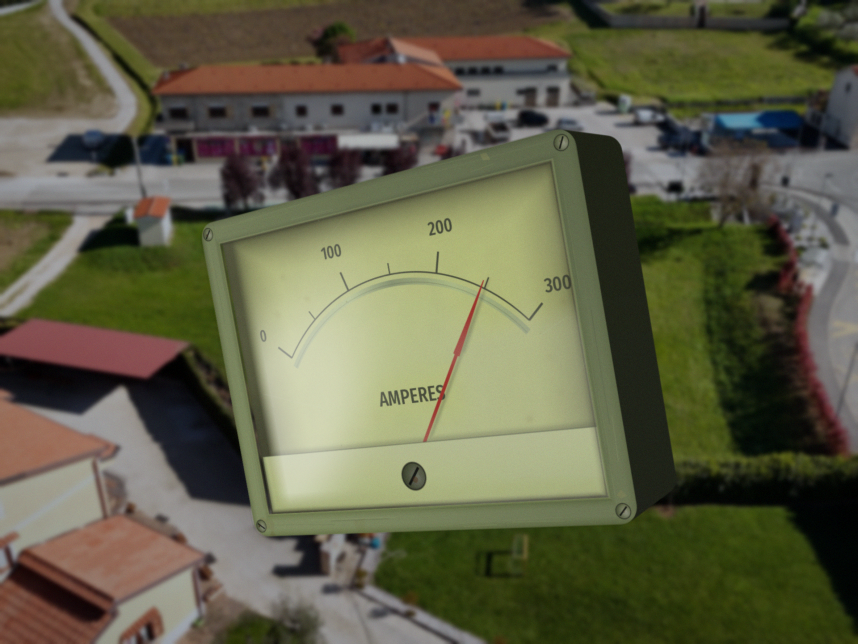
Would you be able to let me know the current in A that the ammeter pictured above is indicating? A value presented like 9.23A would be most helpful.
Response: 250A
